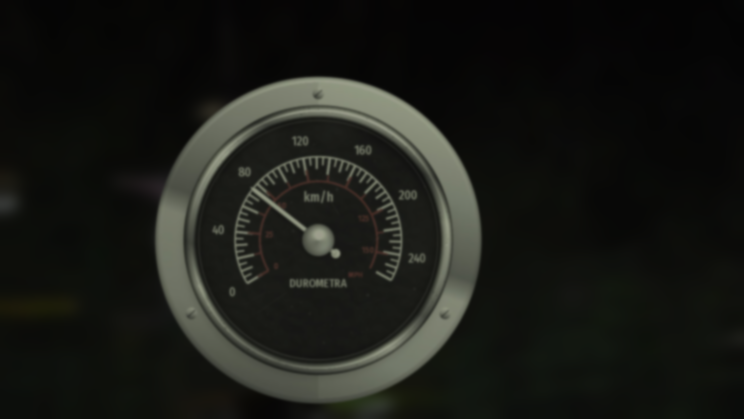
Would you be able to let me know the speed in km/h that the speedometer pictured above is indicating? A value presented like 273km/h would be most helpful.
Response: 75km/h
